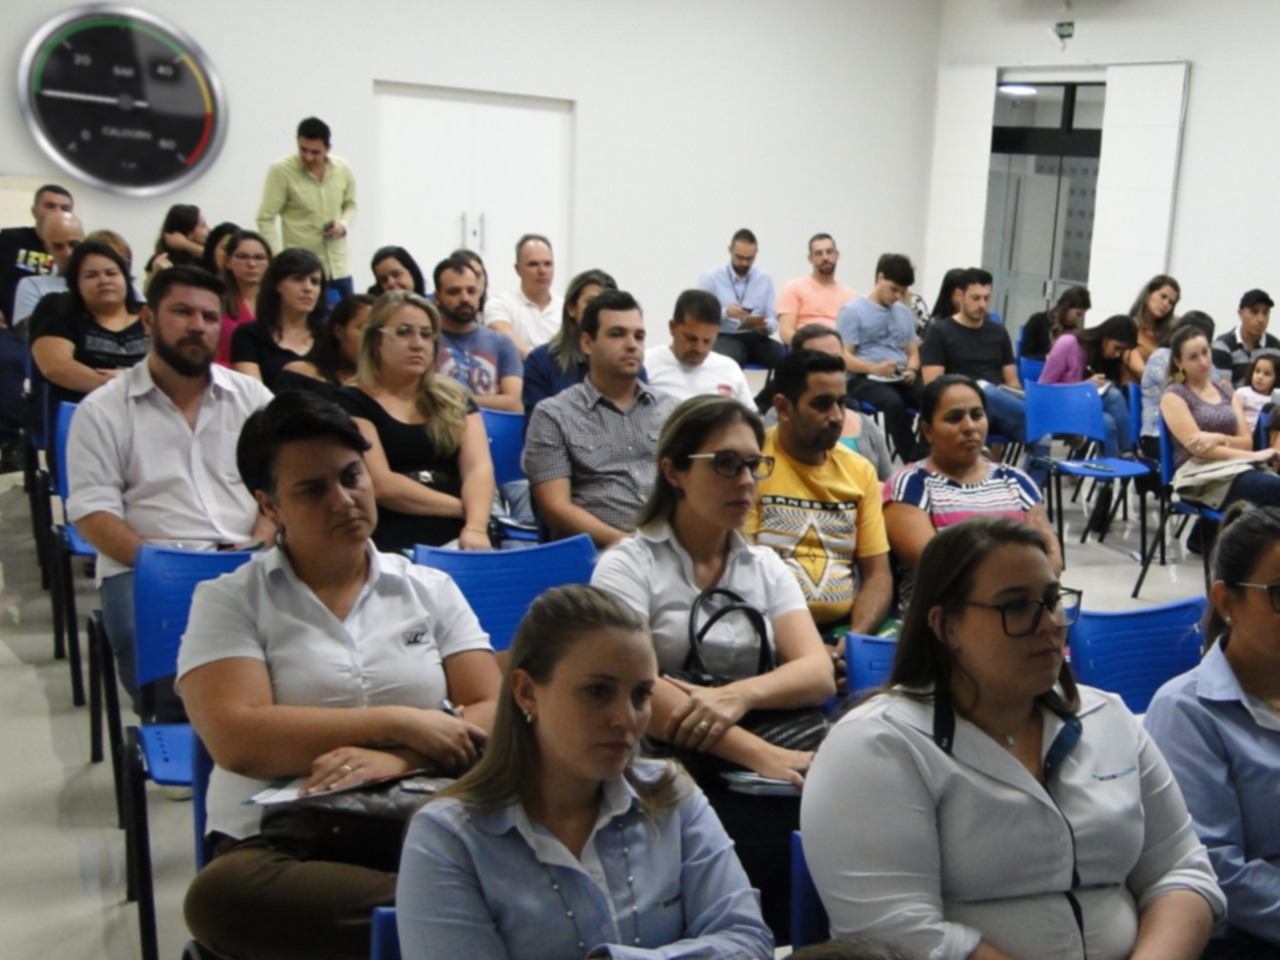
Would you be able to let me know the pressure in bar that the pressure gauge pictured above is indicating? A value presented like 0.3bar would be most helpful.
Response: 10bar
